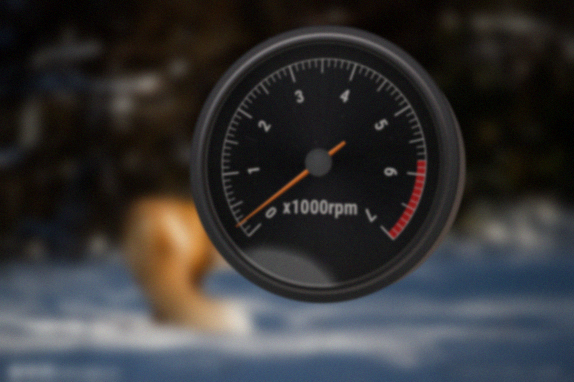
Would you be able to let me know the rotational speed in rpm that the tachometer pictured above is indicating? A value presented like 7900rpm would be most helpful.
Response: 200rpm
